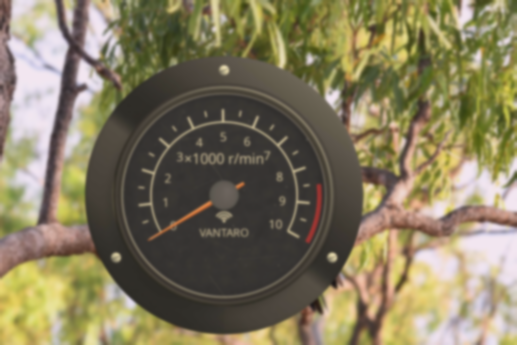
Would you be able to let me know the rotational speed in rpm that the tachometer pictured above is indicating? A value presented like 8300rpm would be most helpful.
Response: 0rpm
